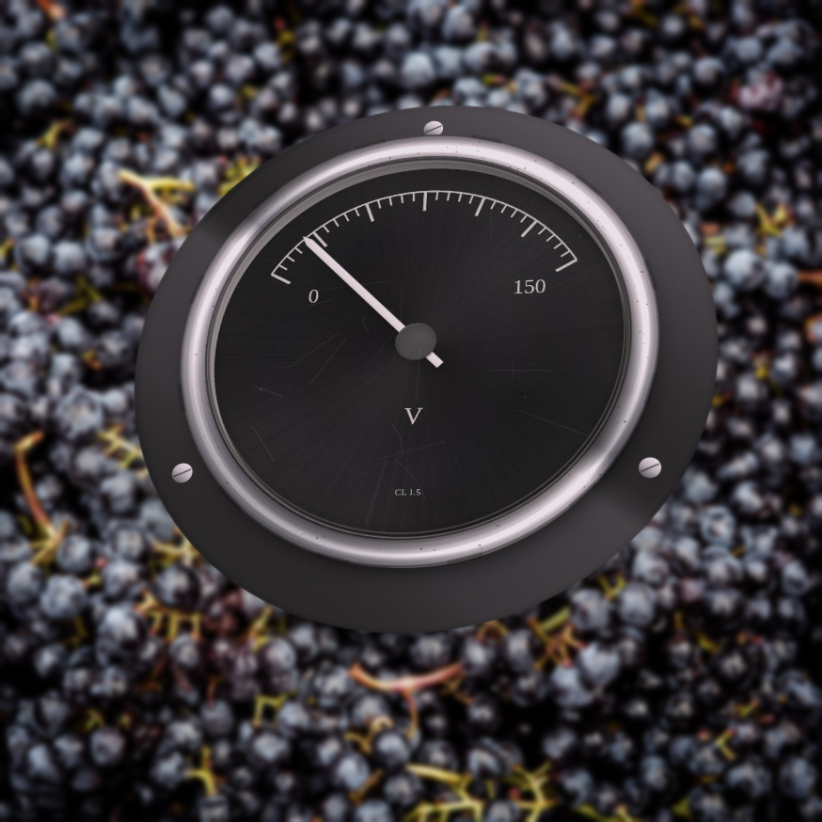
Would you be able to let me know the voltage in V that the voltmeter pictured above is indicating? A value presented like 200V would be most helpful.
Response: 20V
